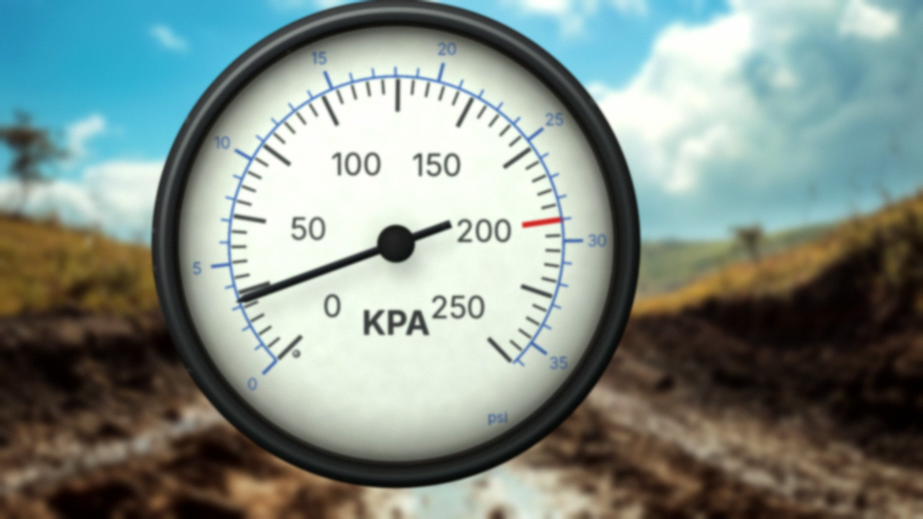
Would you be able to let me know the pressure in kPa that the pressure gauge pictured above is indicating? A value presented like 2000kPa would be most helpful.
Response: 22.5kPa
